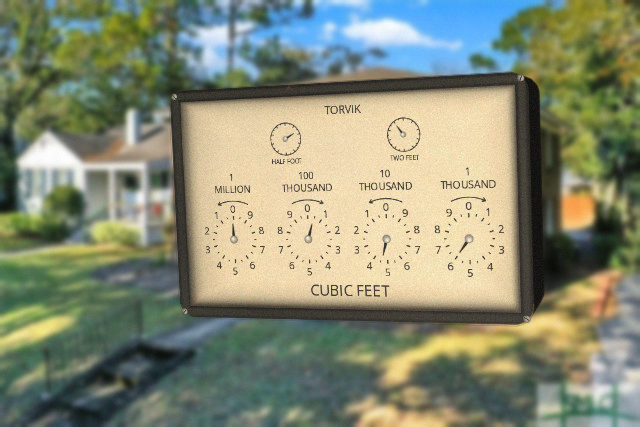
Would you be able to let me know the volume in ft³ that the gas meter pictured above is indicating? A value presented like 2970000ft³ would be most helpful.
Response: 4600ft³
